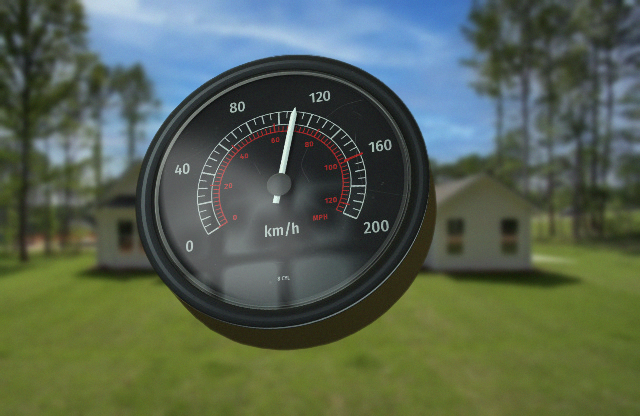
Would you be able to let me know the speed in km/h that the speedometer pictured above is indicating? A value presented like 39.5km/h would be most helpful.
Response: 110km/h
